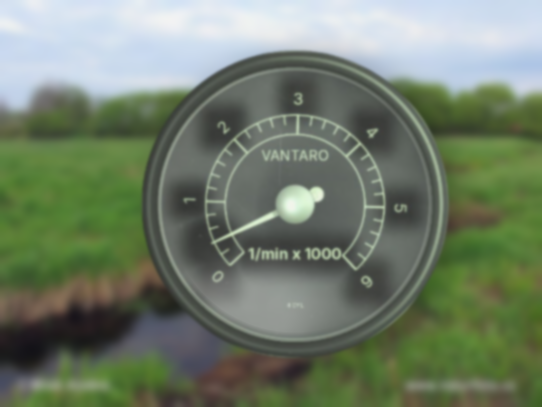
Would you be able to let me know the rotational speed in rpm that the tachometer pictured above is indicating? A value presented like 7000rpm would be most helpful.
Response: 400rpm
